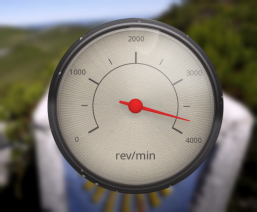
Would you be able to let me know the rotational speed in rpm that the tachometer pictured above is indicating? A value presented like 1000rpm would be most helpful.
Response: 3750rpm
